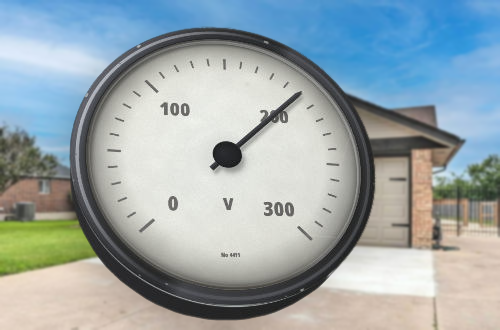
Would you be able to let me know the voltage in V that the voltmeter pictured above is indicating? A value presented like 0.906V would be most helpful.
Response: 200V
